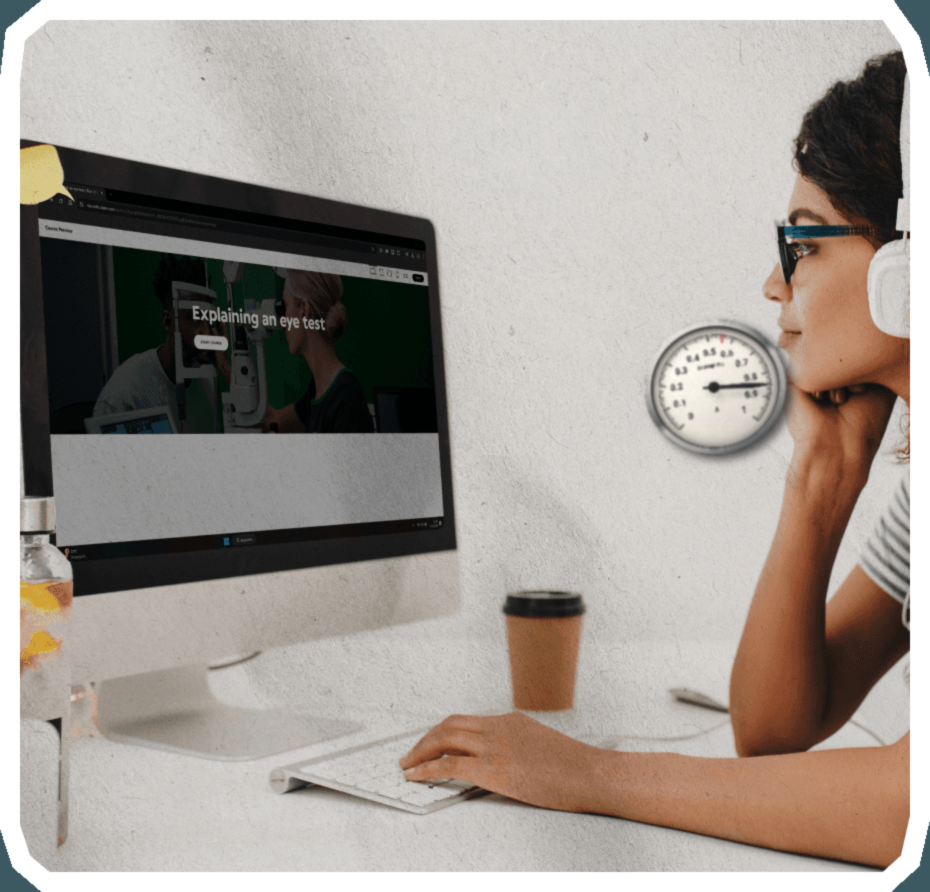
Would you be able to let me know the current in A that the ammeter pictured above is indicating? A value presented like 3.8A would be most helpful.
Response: 0.85A
